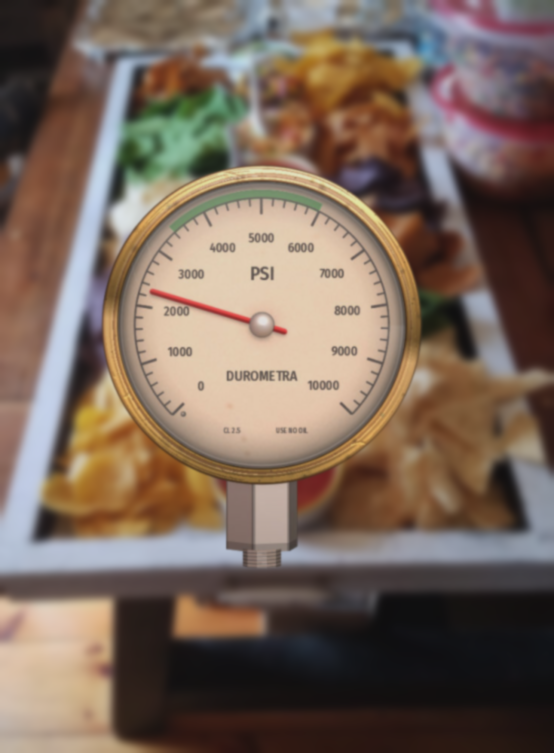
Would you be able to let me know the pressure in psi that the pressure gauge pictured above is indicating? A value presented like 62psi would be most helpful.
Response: 2300psi
